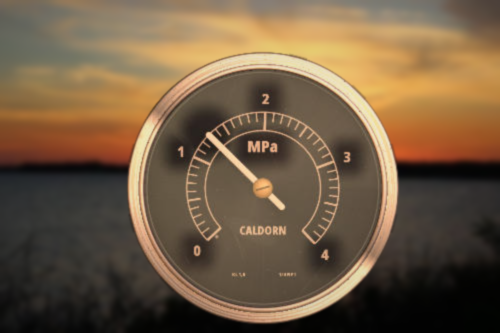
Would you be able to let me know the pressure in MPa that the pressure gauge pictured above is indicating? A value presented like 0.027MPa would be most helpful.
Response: 1.3MPa
